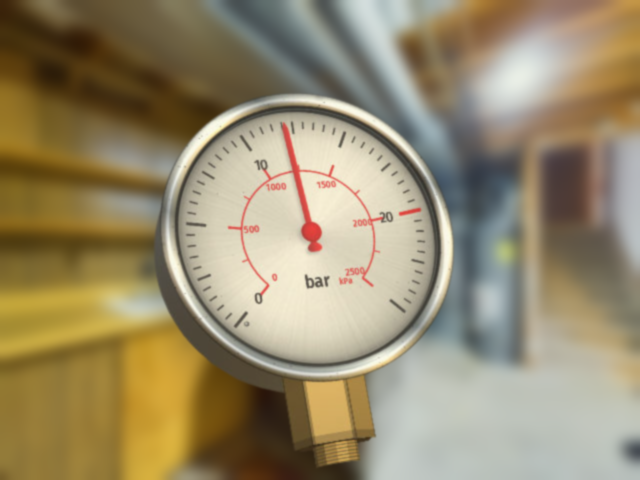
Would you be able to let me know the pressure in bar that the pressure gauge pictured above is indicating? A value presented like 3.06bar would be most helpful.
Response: 12bar
